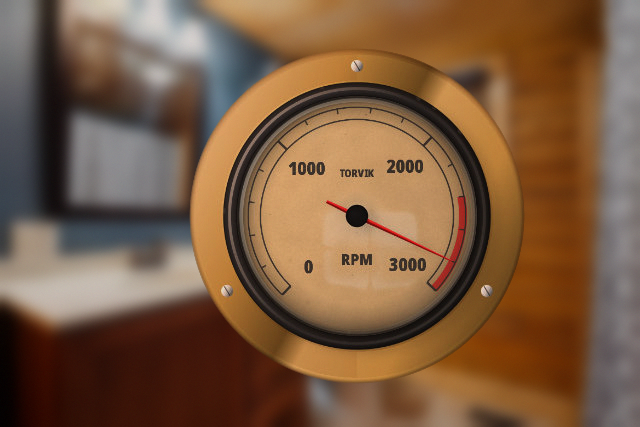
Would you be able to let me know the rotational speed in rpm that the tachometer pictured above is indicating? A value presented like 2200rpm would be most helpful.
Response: 2800rpm
